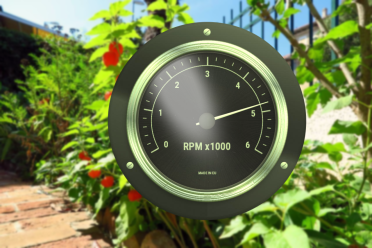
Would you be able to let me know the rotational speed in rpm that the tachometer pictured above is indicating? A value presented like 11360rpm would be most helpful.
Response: 4800rpm
